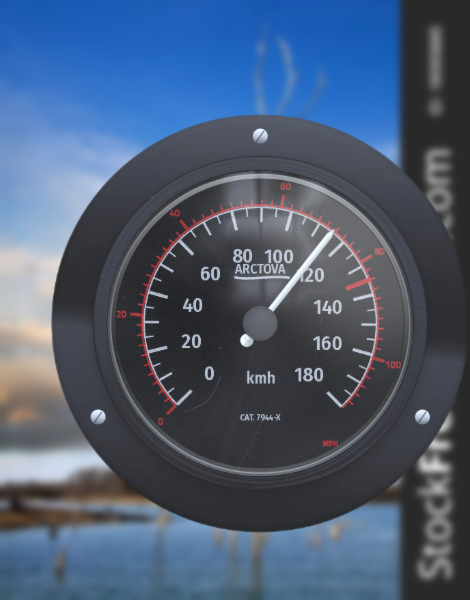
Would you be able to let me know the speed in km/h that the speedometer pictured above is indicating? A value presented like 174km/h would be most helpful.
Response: 115km/h
